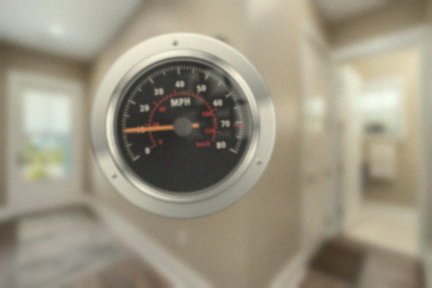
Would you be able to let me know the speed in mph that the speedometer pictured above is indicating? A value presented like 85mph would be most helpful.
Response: 10mph
